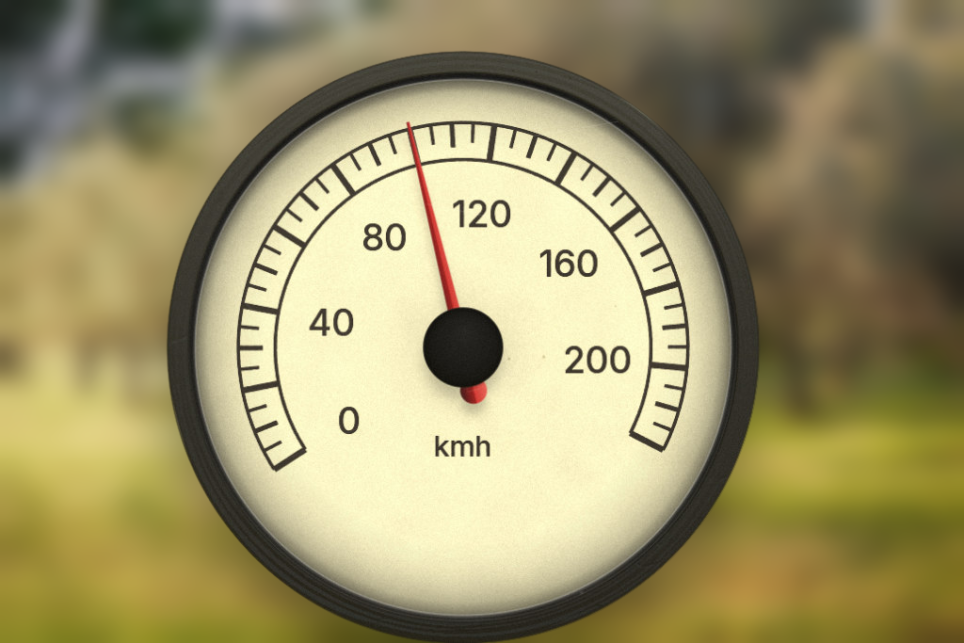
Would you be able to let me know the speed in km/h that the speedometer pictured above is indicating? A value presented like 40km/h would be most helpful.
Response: 100km/h
